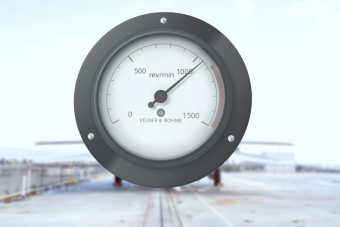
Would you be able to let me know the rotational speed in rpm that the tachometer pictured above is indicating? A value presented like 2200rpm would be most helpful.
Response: 1050rpm
